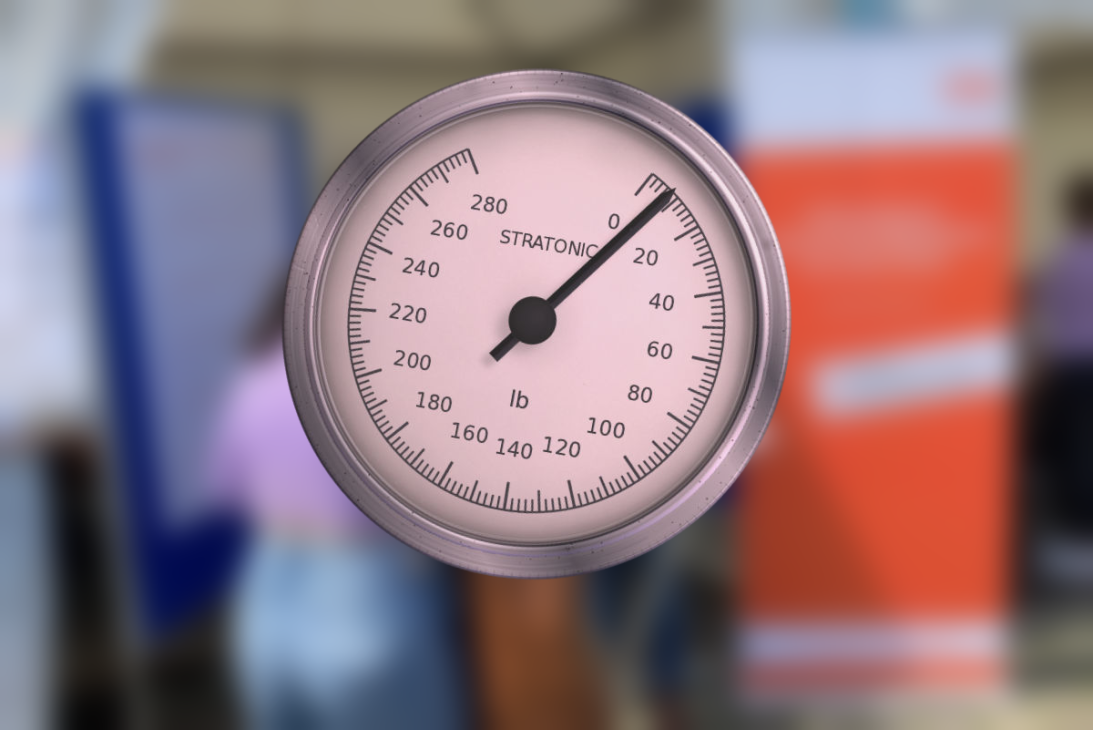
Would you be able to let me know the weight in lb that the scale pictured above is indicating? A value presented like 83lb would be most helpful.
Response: 8lb
